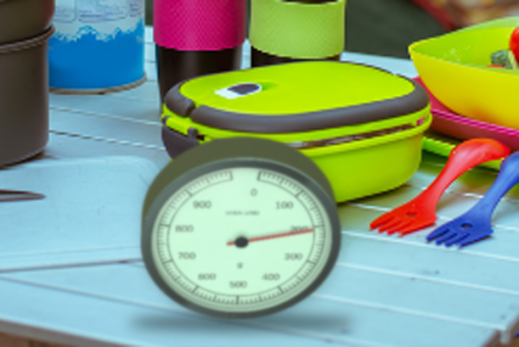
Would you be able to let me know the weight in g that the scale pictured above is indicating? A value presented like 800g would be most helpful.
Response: 200g
